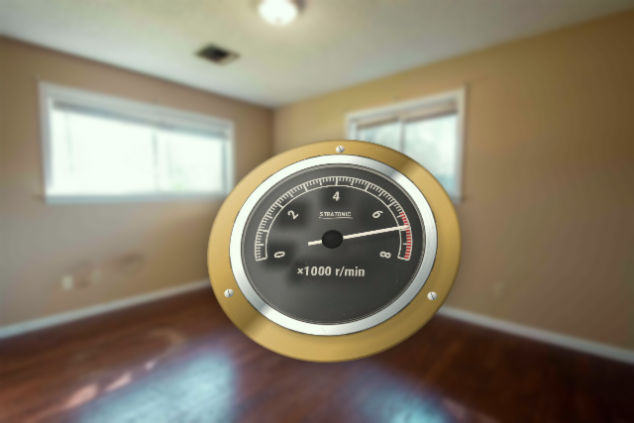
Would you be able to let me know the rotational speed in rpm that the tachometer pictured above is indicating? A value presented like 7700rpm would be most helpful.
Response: 7000rpm
